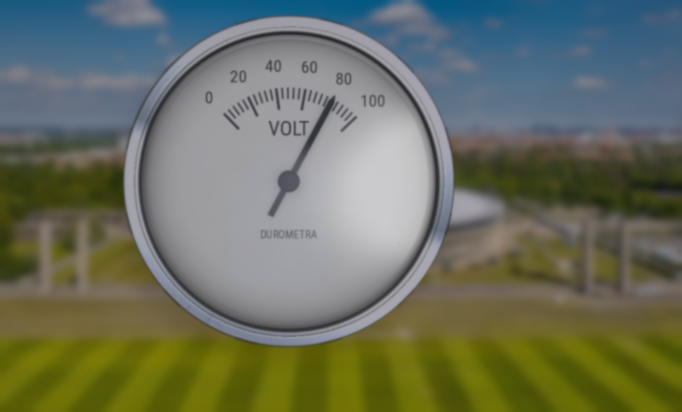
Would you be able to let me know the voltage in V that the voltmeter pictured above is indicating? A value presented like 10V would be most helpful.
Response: 80V
